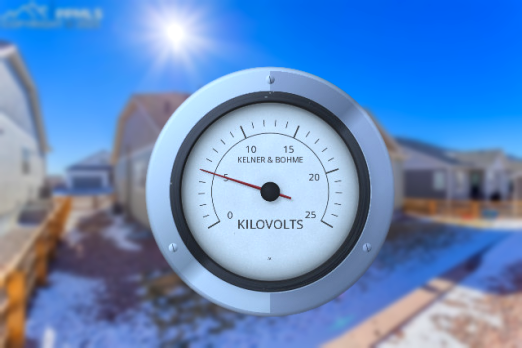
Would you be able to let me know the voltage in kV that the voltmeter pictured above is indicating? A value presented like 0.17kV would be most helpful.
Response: 5kV
